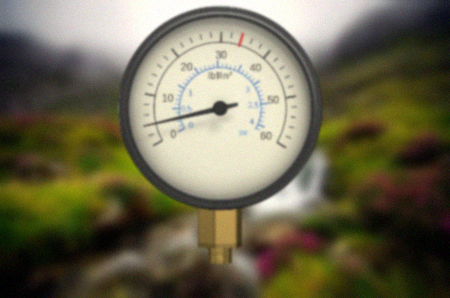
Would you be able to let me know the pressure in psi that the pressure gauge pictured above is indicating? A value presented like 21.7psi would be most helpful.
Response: 4psi
